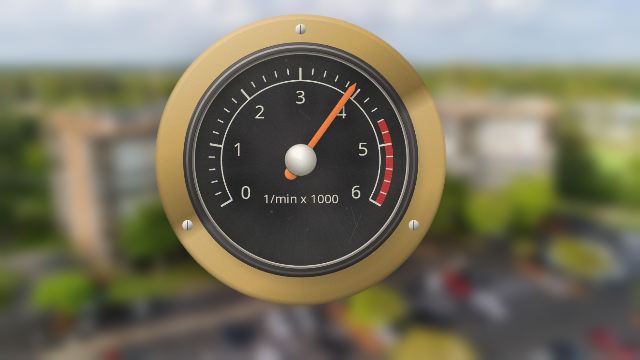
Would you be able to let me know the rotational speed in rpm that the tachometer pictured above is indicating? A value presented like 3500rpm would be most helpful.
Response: 3900rpm
